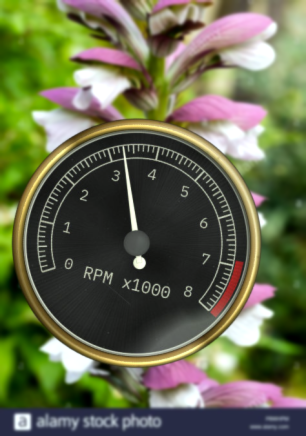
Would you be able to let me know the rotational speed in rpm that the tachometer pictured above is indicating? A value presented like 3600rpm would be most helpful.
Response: 3300rpm
